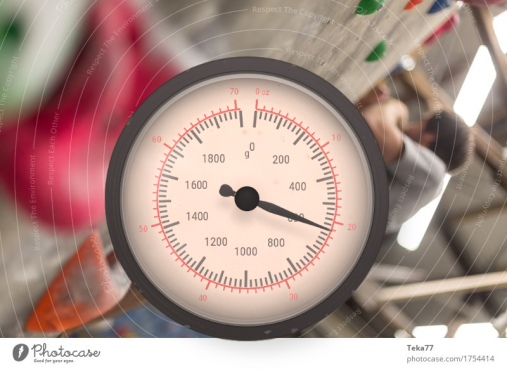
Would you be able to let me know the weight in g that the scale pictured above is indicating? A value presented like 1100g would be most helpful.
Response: 600g
